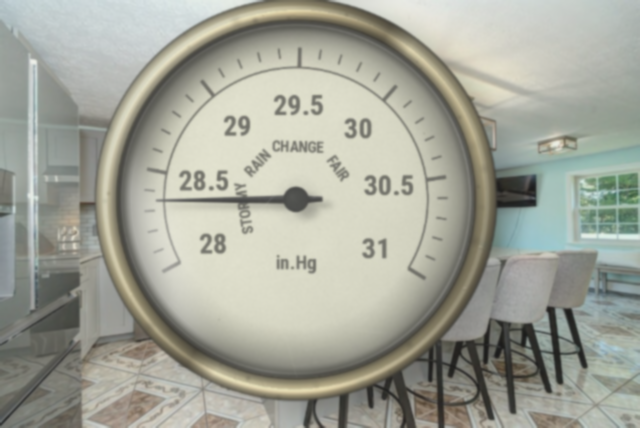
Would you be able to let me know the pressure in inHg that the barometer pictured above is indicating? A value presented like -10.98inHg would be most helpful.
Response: 28.35inHg
